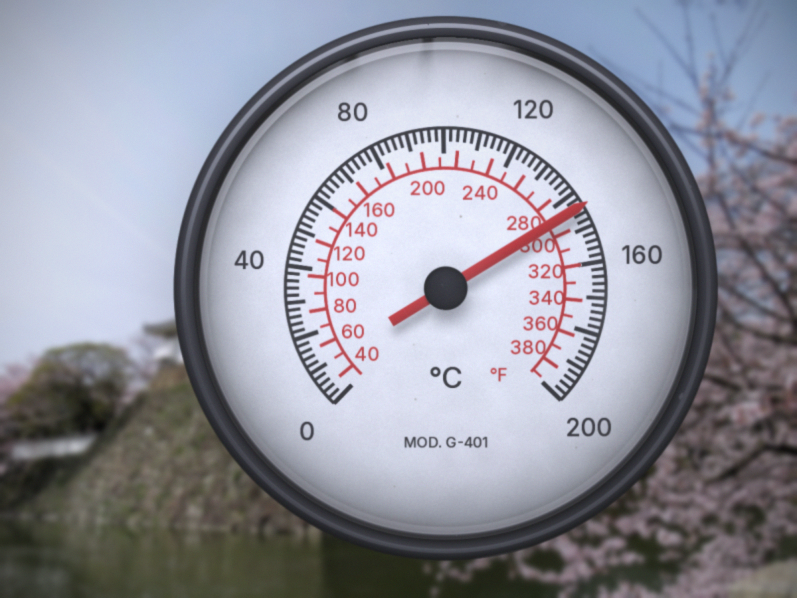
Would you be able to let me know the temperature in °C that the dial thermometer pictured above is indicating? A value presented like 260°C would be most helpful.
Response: 144°C
